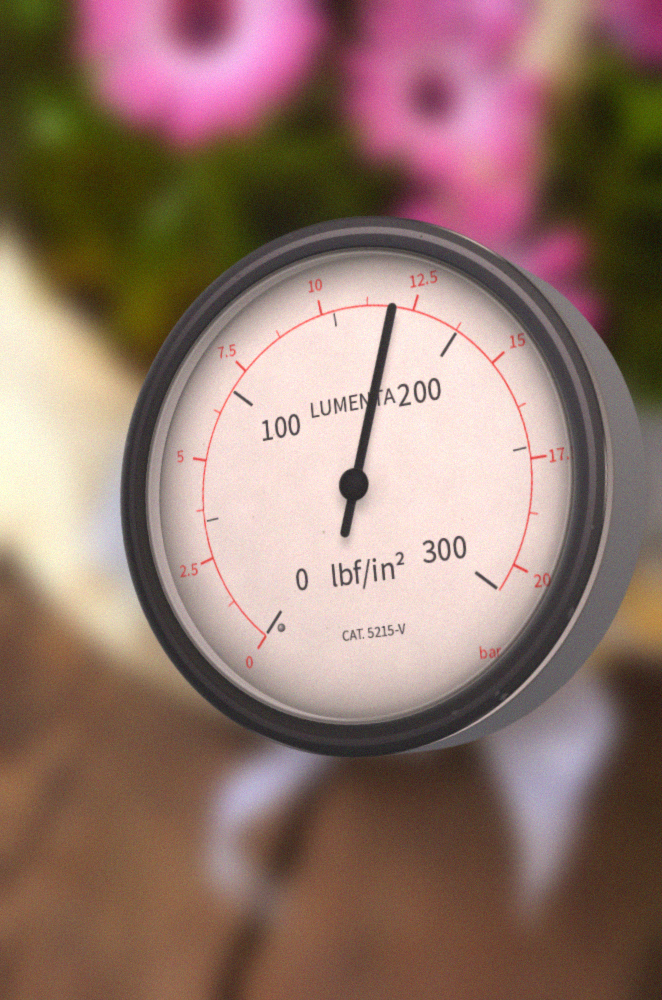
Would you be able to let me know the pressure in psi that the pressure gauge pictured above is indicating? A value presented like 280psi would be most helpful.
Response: 175psi
